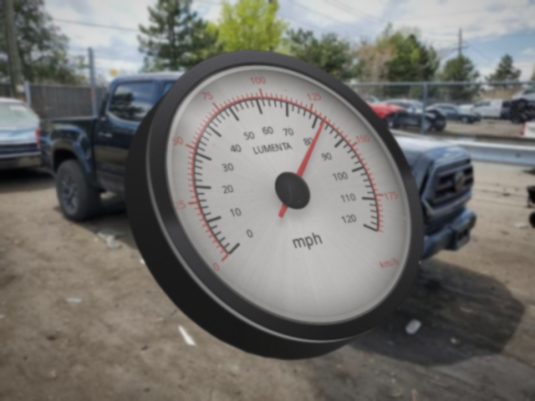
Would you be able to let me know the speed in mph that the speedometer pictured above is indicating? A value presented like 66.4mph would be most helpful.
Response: 82mph
